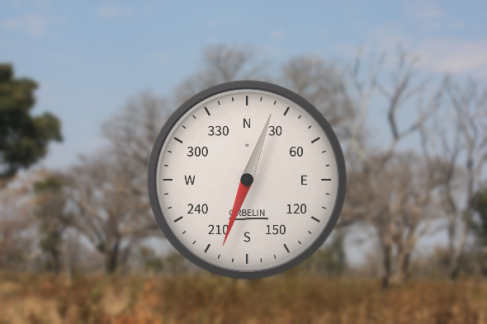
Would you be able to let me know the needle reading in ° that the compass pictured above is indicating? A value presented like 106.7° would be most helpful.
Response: 200°
